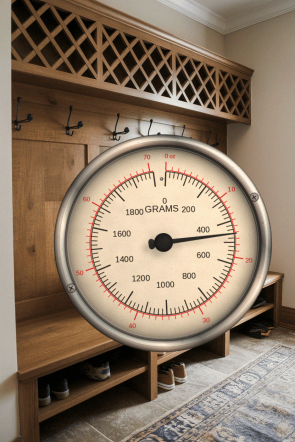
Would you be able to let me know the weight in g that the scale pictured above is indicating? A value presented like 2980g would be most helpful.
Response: 460g
